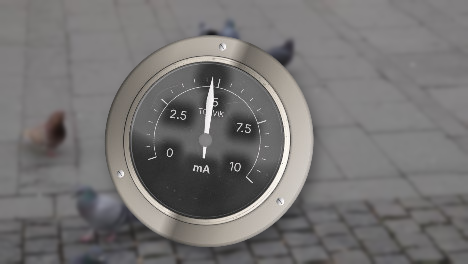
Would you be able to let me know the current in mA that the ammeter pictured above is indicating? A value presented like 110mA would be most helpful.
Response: 4.75mA
